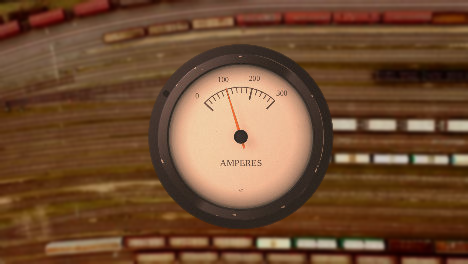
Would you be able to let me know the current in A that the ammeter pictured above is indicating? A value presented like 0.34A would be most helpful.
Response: 100A
